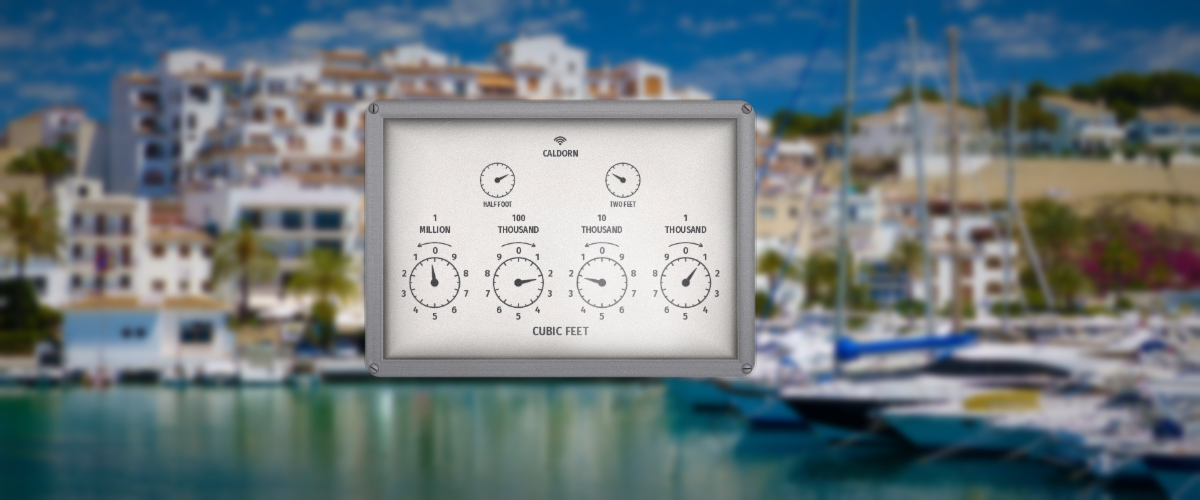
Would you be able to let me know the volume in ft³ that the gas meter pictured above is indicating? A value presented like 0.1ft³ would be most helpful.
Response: 22100ft³
